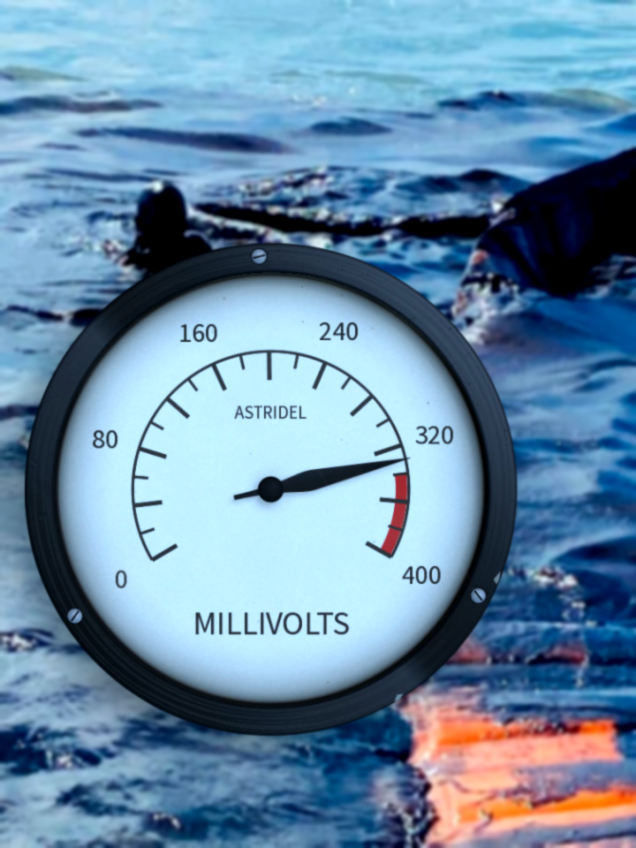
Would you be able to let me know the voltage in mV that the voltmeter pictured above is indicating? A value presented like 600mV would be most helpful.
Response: 330mV
